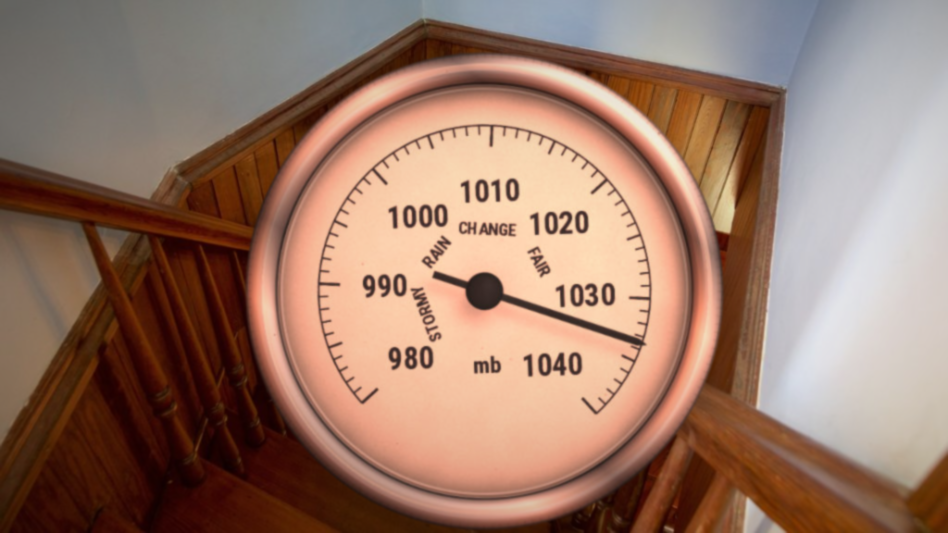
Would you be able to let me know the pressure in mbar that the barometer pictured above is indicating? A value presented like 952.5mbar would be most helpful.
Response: 1033.5mbar
